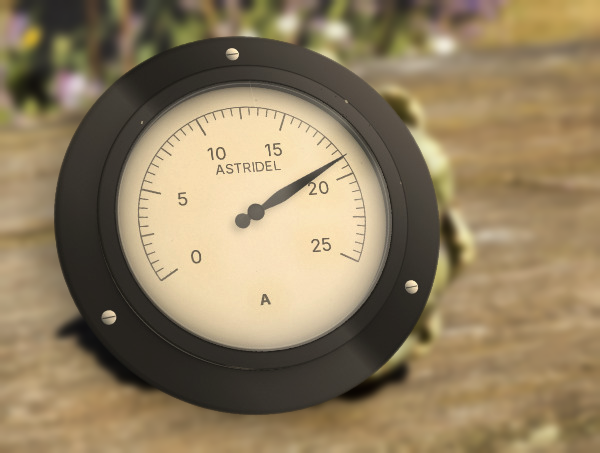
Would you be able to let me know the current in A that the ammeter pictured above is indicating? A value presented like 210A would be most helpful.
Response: 19A
